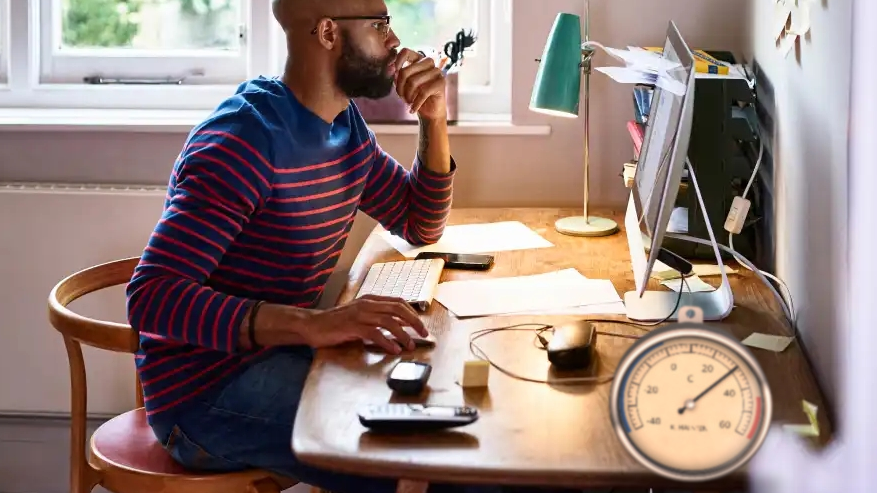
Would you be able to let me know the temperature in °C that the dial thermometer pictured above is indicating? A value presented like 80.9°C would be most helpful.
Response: 30°C
